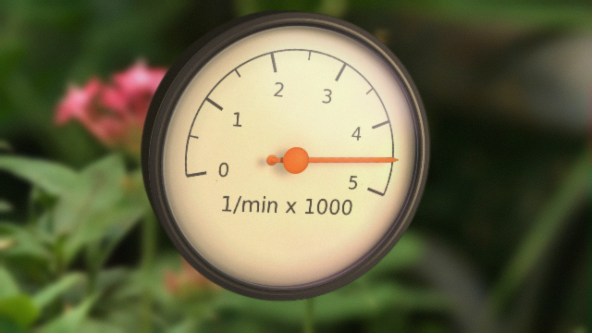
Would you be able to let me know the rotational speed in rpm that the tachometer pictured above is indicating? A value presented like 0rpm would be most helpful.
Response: 4500rpm
